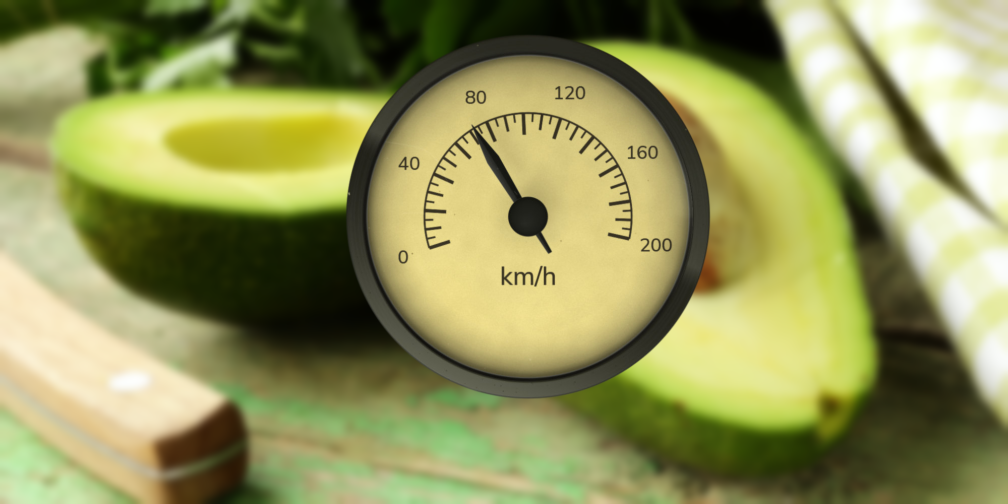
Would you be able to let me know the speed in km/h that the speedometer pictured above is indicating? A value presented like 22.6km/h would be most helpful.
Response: 72.5km/h
